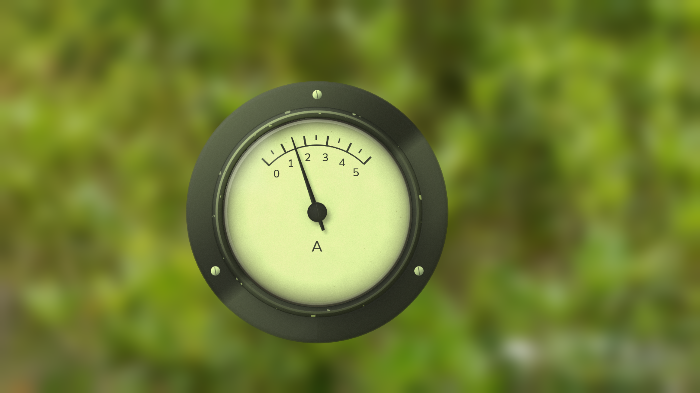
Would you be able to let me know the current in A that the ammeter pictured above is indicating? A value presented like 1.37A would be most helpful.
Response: 1.5A
